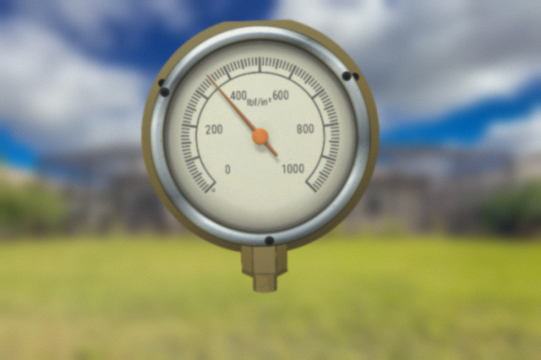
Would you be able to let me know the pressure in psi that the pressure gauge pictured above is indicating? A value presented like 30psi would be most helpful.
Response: 350psi
